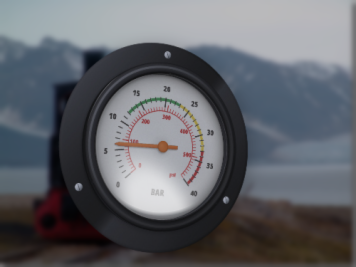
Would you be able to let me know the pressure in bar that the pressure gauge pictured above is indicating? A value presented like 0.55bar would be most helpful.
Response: 6bar
